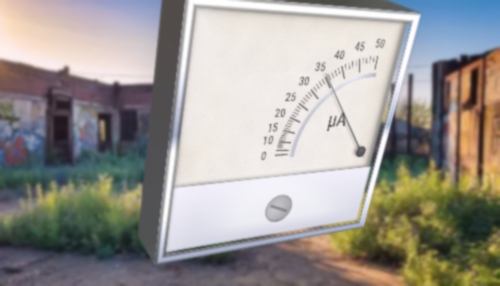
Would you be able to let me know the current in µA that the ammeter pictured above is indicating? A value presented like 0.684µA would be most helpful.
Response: 35µA
